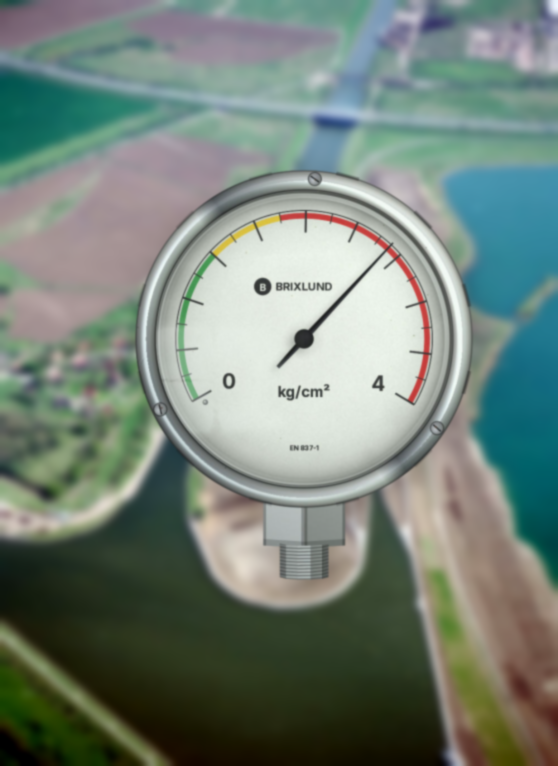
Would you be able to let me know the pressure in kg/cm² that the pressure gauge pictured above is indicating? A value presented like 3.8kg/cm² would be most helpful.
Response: 2.7kg/cm²
